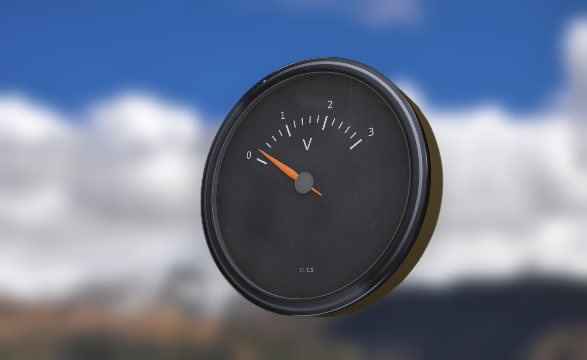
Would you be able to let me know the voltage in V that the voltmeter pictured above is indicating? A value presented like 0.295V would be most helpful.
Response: 0.2V
